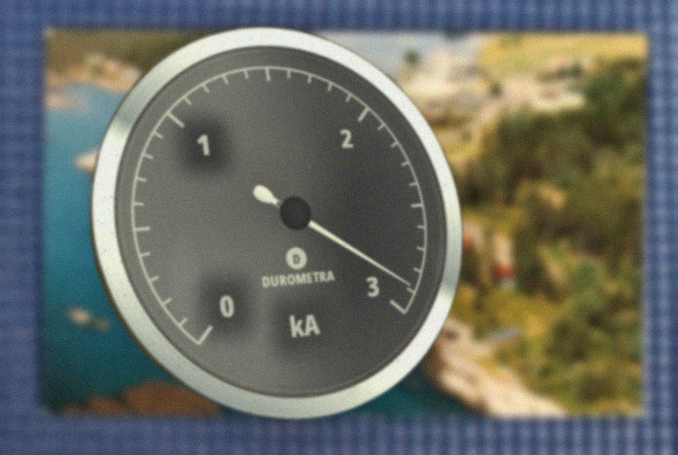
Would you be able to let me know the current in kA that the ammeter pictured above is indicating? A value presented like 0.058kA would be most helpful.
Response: 2.9kA
